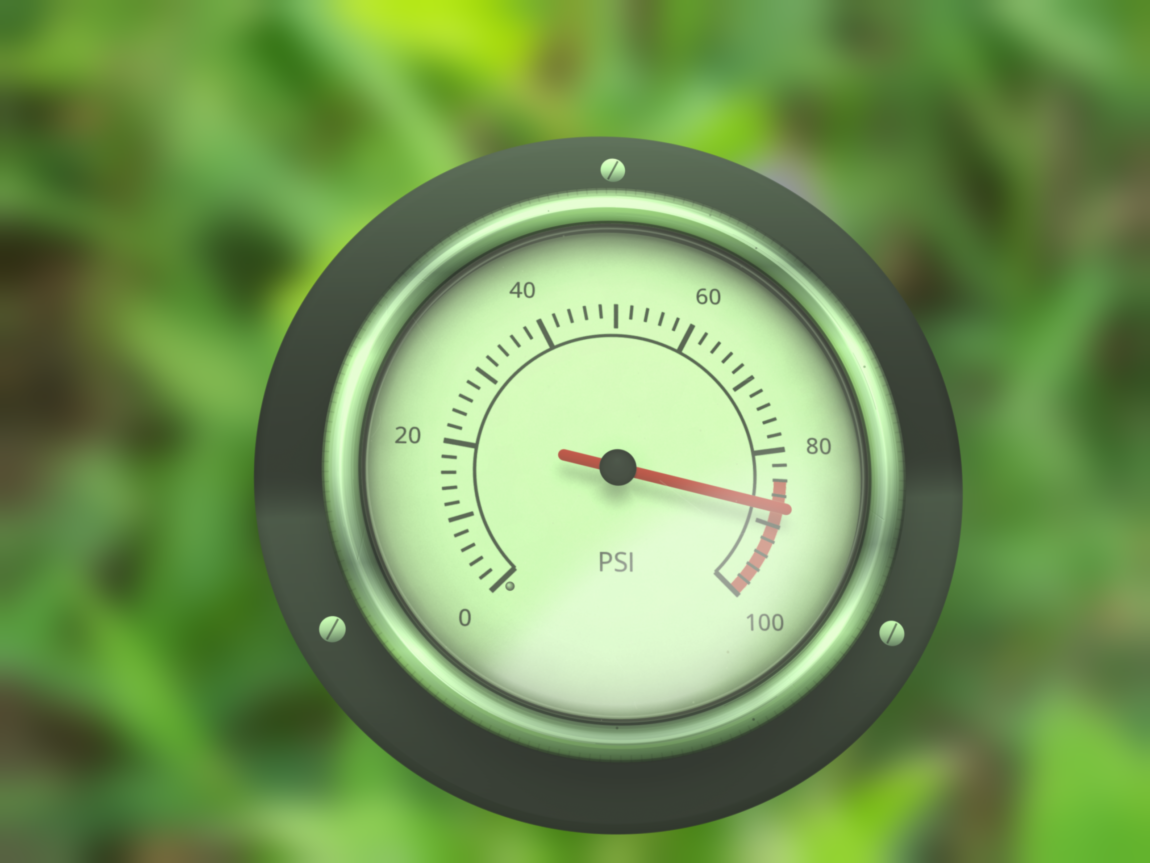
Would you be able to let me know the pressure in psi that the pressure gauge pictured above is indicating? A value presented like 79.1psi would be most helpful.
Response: 88psi
